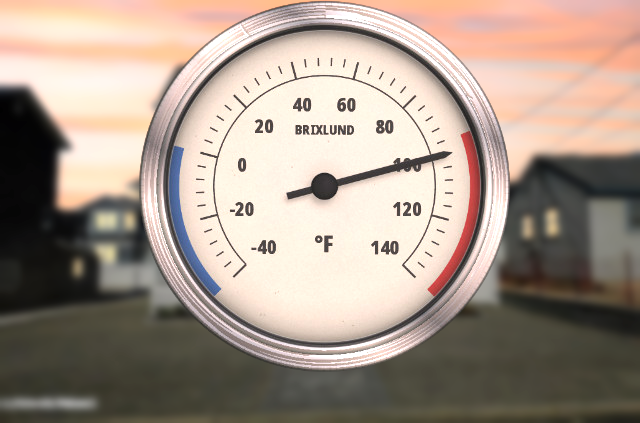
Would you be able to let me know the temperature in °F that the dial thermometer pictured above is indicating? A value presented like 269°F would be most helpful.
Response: 100°F
